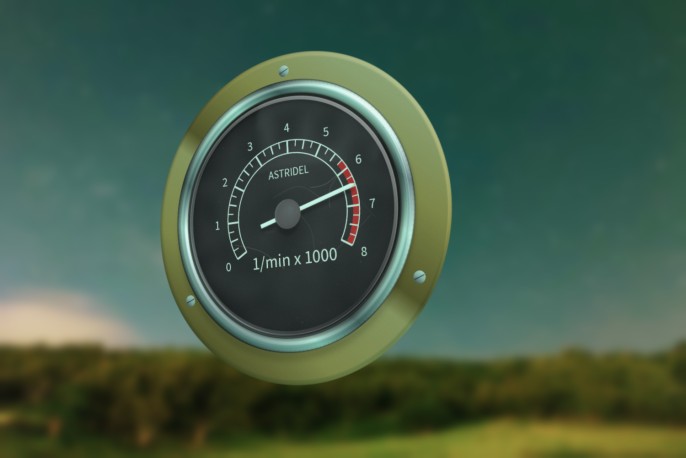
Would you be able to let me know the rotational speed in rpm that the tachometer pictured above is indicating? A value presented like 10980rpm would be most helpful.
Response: 6500rpm
